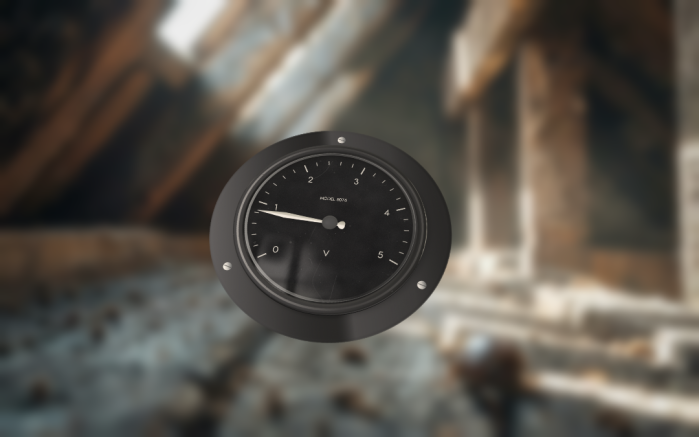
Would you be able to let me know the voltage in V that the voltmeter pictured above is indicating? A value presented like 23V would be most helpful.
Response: 0.8V
